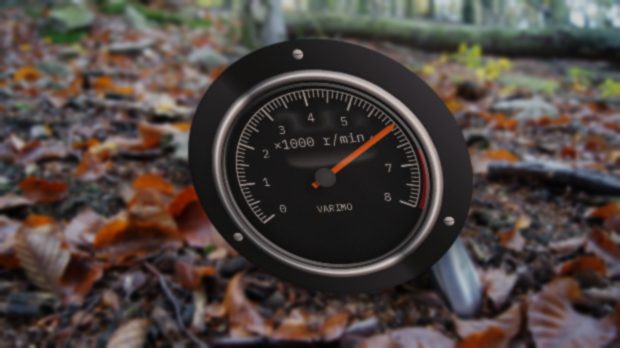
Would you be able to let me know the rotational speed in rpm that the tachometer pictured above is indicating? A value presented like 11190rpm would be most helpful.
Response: 6000rpm
